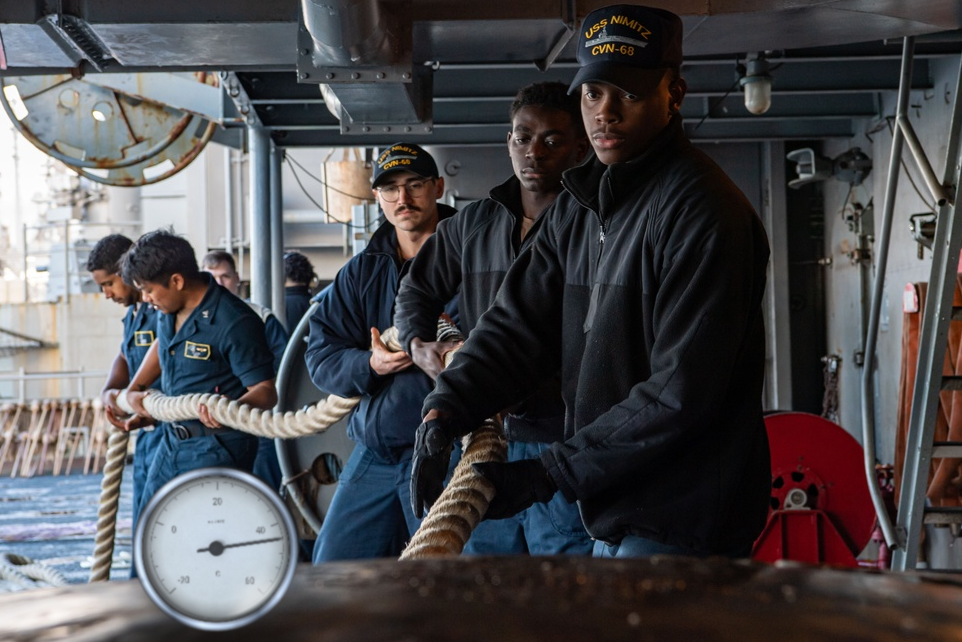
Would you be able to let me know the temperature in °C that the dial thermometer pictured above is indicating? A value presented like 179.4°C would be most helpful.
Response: 44°C
